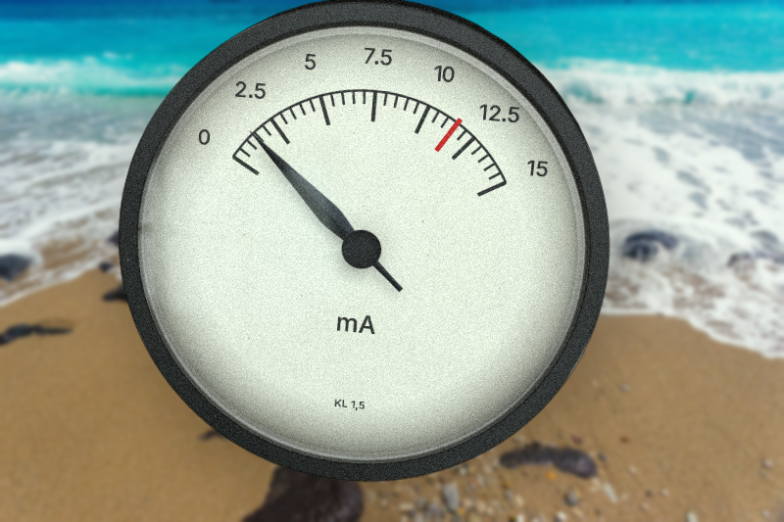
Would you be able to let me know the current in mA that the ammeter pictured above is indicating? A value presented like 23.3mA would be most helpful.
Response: 1.5mA
